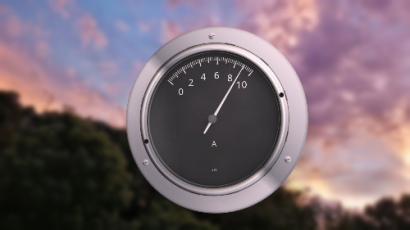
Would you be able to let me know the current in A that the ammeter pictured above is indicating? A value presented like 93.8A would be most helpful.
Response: 9A
